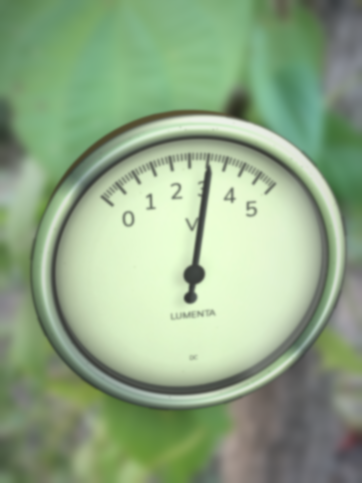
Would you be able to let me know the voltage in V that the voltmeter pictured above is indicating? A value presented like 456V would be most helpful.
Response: 3V
